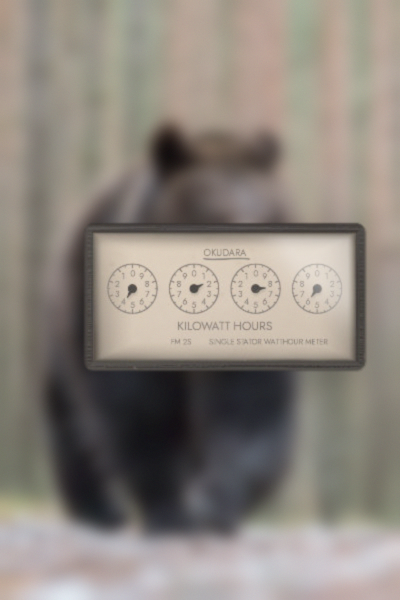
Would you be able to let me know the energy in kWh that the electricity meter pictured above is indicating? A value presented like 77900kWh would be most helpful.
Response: 4176kWh
